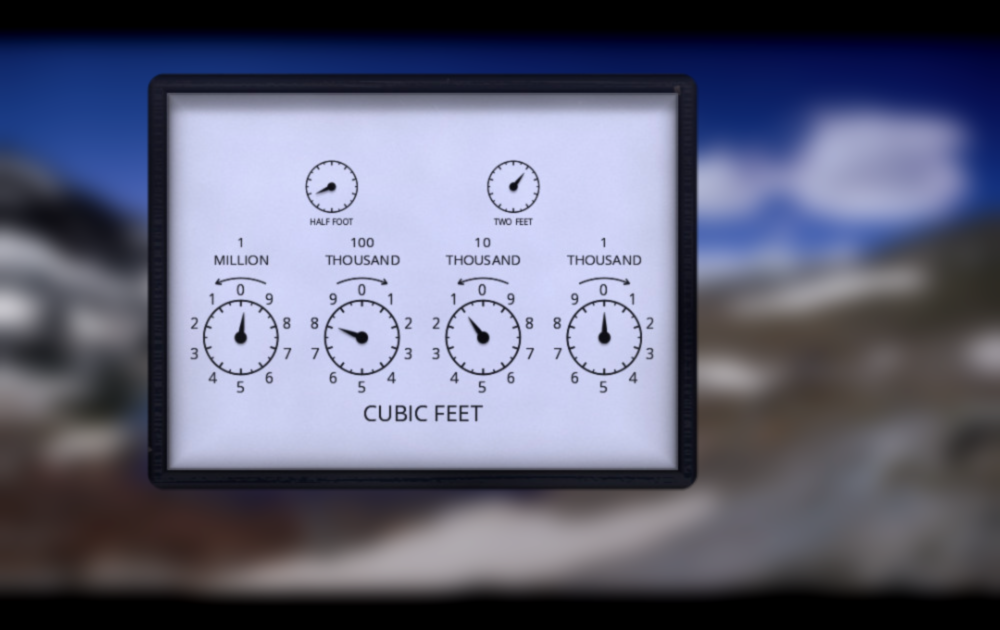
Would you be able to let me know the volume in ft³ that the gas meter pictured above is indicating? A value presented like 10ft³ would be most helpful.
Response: 981000ft³
